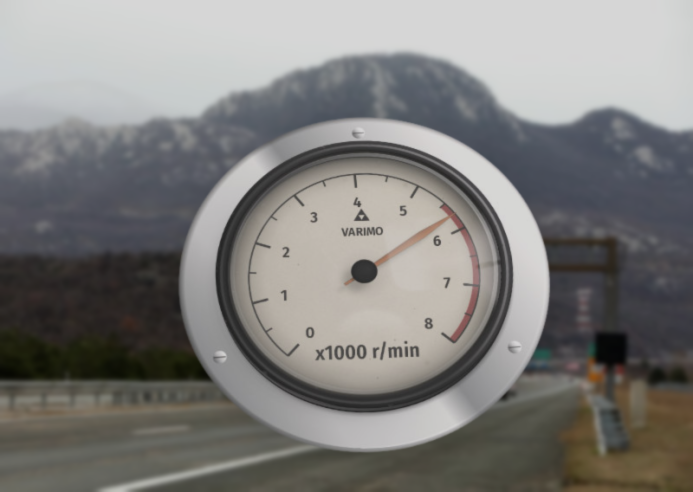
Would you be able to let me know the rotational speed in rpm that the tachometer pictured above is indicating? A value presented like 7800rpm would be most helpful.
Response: 5750rpm
